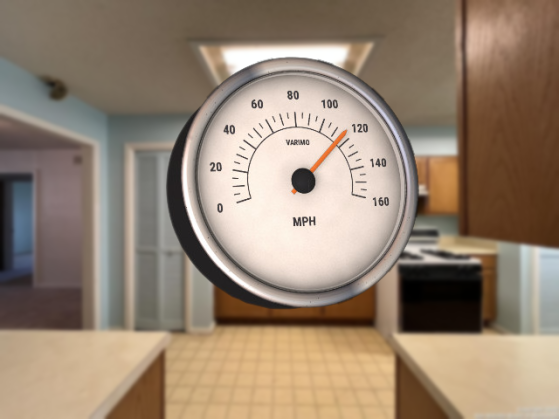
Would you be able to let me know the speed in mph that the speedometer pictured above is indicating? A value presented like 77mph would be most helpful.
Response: 115mph
